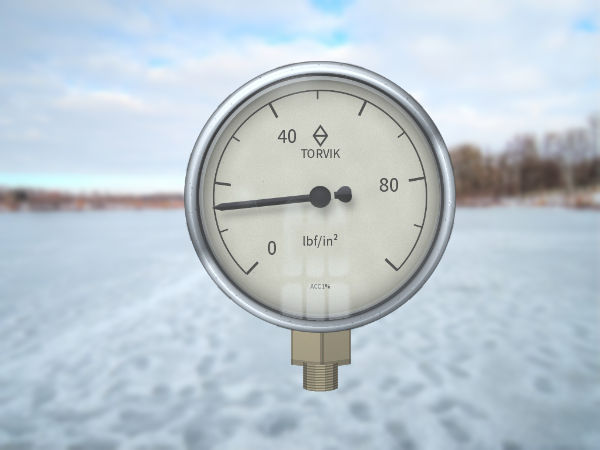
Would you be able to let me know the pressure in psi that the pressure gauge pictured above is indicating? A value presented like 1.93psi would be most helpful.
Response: 15psi
